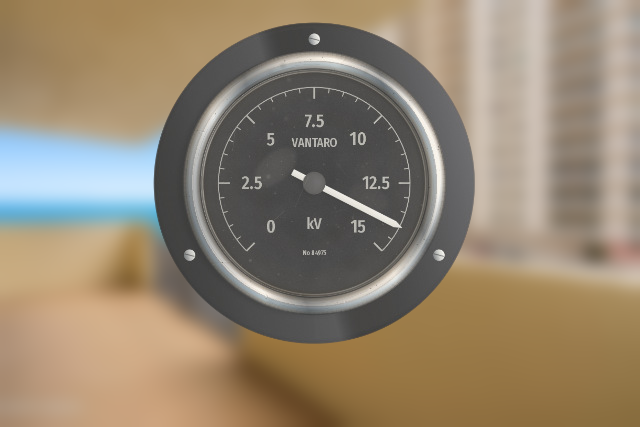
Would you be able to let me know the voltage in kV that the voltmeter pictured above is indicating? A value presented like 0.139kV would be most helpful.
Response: 14kV
